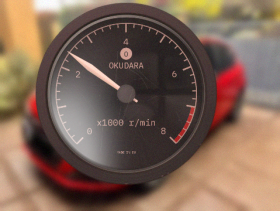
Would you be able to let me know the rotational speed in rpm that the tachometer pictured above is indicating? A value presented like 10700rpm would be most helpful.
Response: 2400rpm
